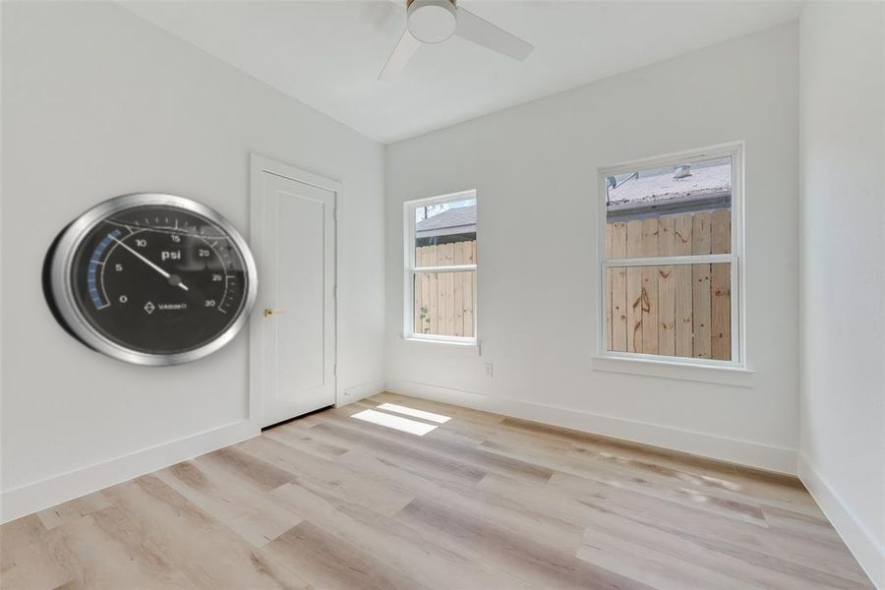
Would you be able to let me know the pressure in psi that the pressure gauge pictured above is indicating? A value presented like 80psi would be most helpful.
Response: 8psi
